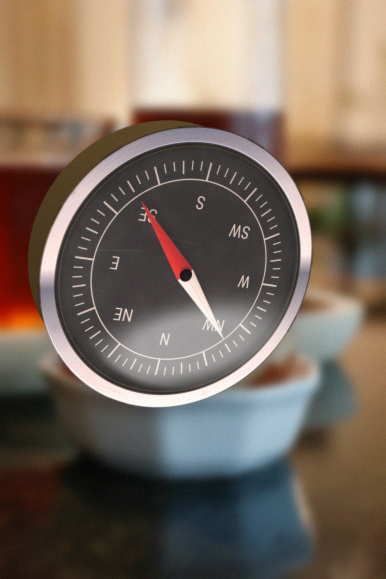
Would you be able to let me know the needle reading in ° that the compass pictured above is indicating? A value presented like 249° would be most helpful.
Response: 135°
